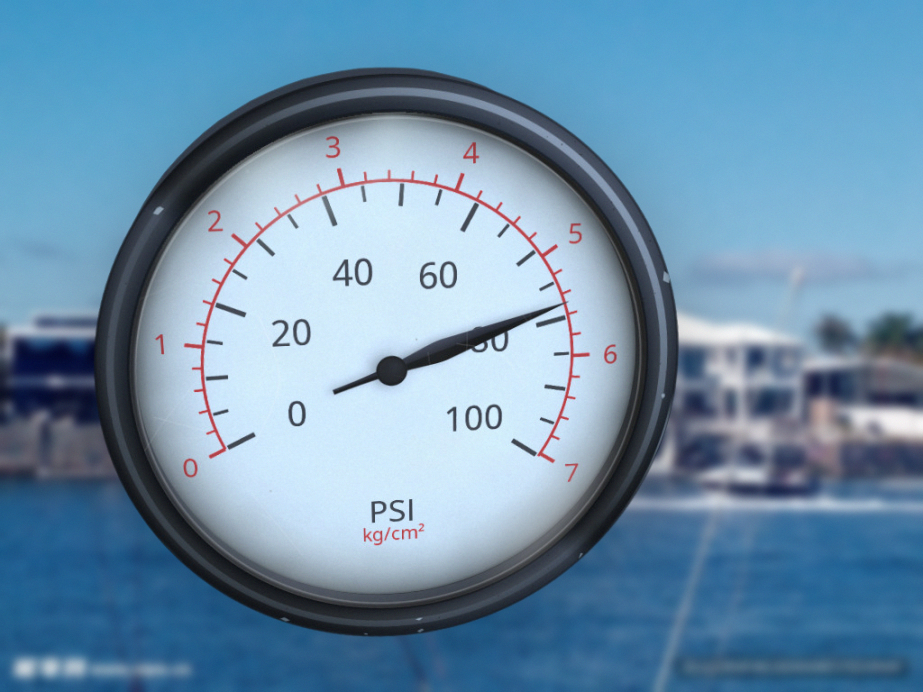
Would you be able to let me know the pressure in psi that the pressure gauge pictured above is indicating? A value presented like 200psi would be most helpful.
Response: 77.5psi
